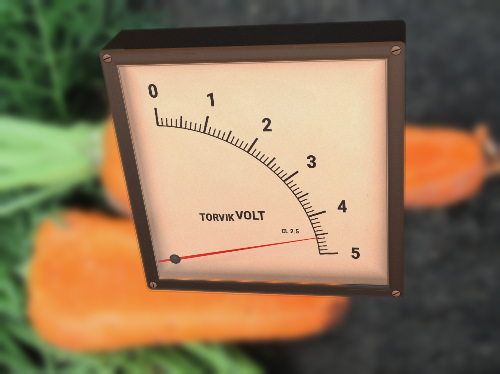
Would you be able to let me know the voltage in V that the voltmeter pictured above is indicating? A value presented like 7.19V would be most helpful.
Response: 4.5V
